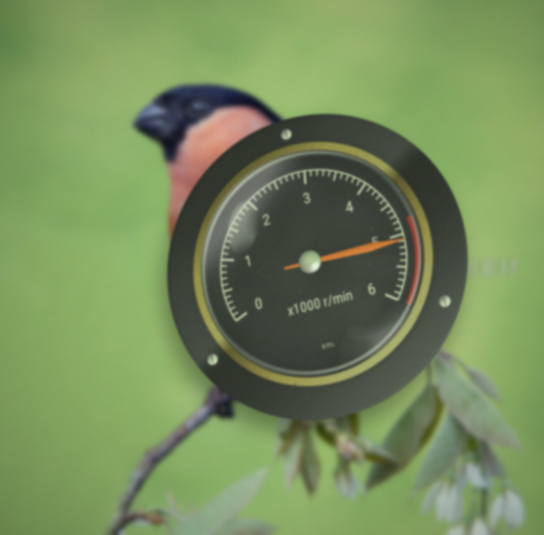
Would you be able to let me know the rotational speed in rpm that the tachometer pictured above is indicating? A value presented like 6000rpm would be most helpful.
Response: 5100rpm
